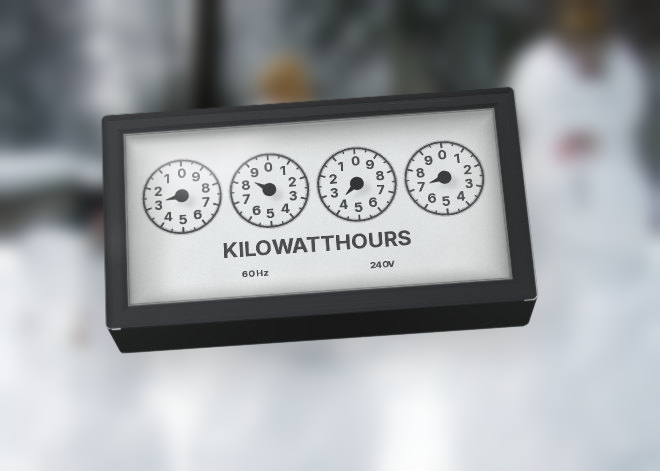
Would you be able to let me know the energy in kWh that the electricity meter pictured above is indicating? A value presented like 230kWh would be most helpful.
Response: 2837kWh
